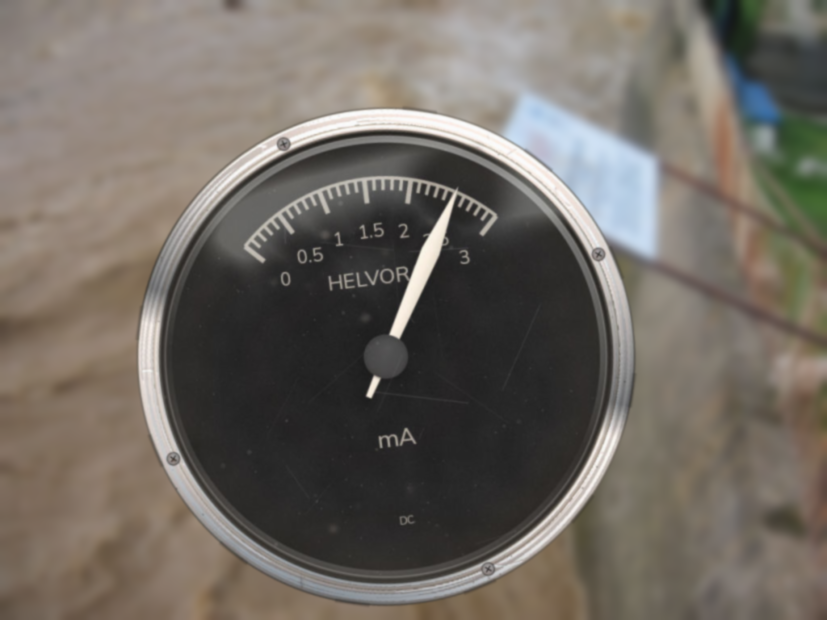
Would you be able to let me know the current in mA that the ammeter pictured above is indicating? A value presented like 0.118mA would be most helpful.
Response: 2.5mA
